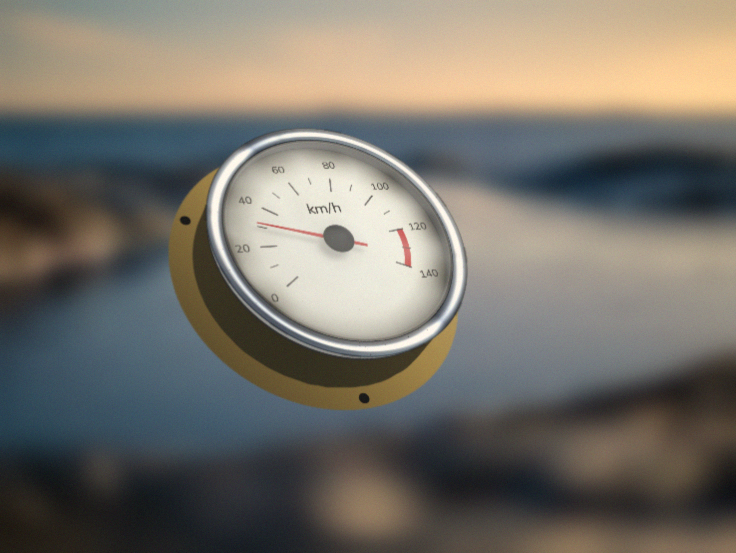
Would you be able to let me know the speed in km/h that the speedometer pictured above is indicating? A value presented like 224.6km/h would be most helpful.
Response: 30km/h
